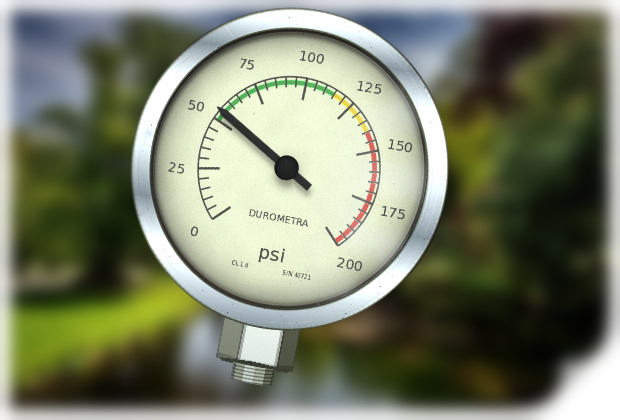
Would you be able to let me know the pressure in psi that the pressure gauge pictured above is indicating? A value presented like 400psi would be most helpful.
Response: 55psi
